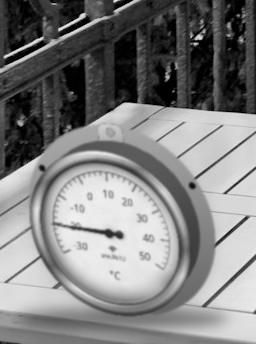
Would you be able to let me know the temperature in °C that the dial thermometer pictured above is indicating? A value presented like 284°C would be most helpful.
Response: -20°C
